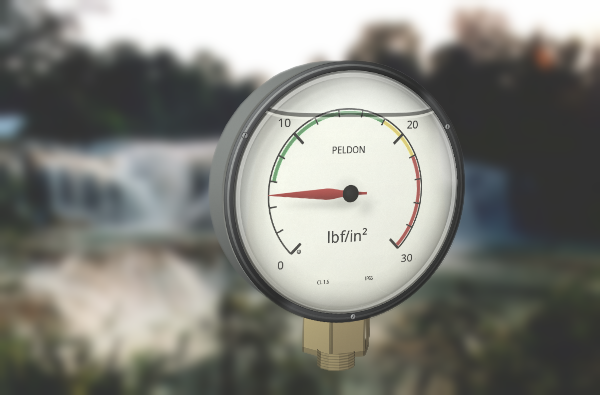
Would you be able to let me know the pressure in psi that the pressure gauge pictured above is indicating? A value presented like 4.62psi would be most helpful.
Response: 5psi
